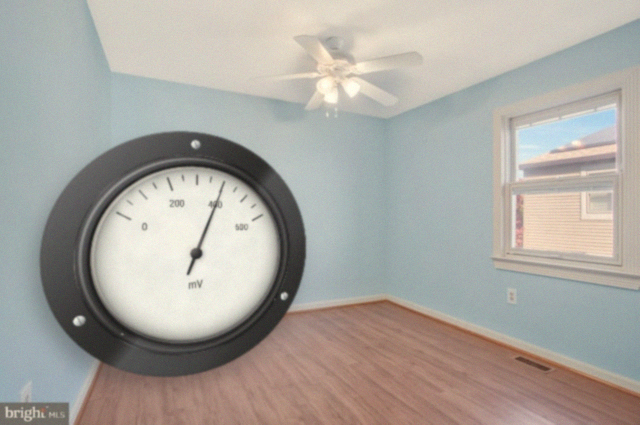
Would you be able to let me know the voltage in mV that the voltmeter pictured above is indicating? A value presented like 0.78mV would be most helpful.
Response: 400mV
